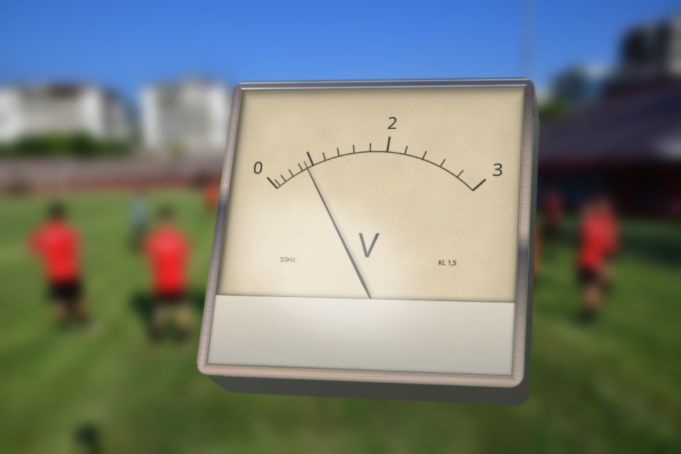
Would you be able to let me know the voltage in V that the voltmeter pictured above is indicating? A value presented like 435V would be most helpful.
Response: 0.9V
